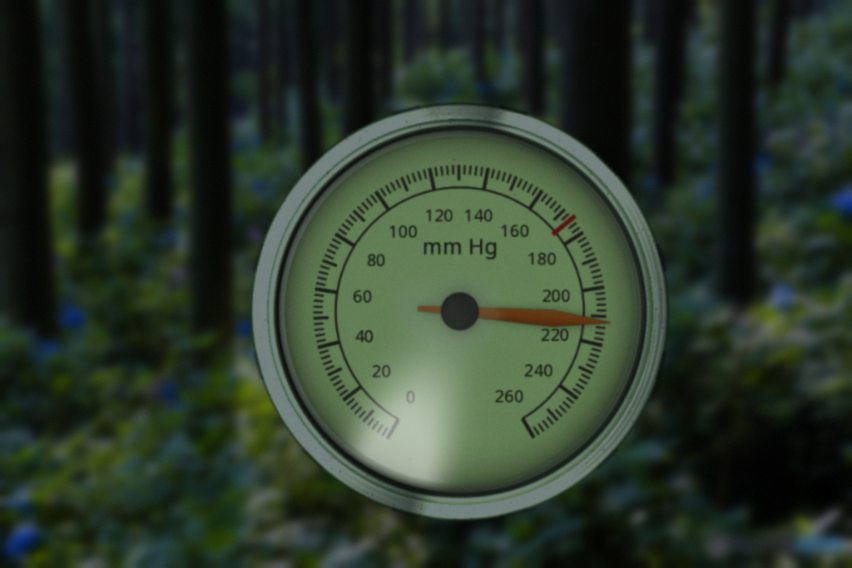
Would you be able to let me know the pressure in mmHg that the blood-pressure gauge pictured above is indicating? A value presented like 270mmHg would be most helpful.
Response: 212mmHg
